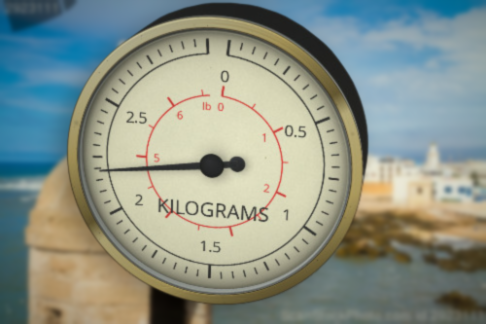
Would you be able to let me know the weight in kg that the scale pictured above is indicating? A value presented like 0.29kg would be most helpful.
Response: 2.2kg
